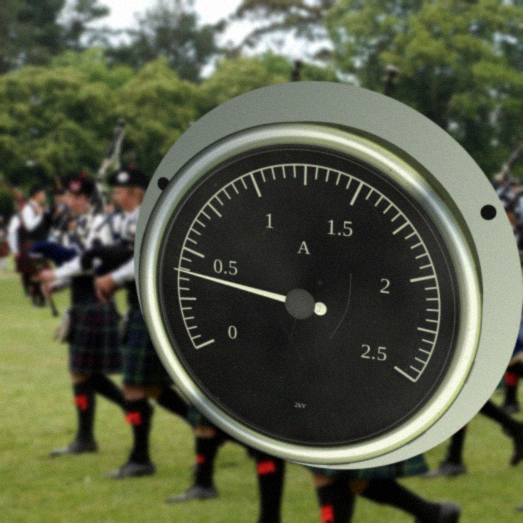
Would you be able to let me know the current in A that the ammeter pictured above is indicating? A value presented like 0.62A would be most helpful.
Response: 0.4A
